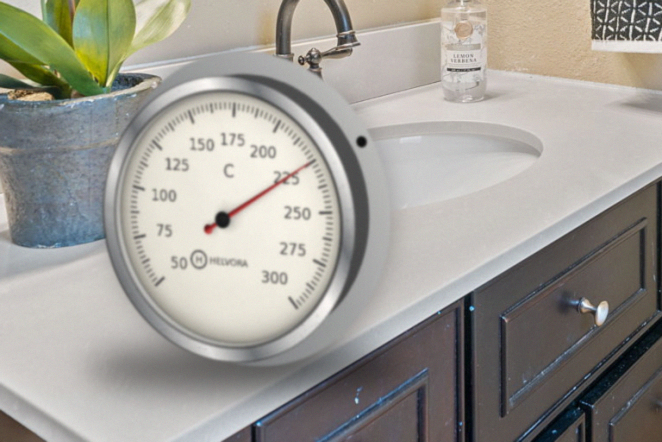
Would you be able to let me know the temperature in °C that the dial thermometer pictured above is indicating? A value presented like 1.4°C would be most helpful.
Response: 225°C
